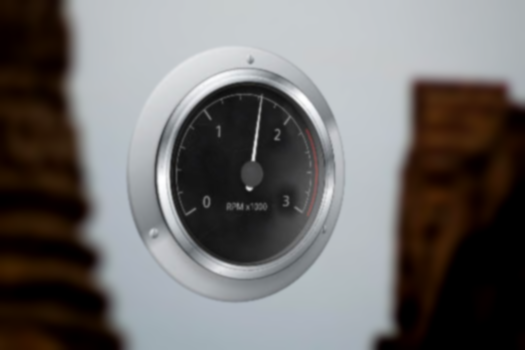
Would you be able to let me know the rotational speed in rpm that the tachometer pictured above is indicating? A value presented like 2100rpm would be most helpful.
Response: 1600rpm
